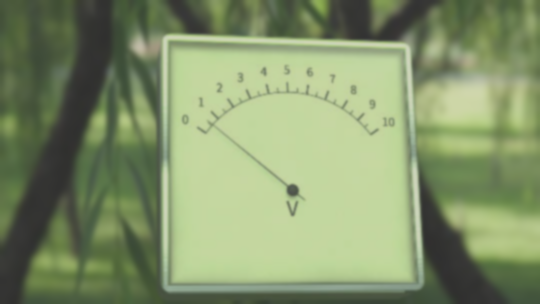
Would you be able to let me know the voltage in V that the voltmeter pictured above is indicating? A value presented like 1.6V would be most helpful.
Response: 0.5V
